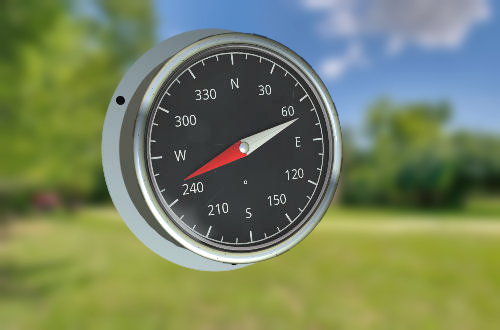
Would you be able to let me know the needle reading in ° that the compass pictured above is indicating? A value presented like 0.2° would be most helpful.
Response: 250°
